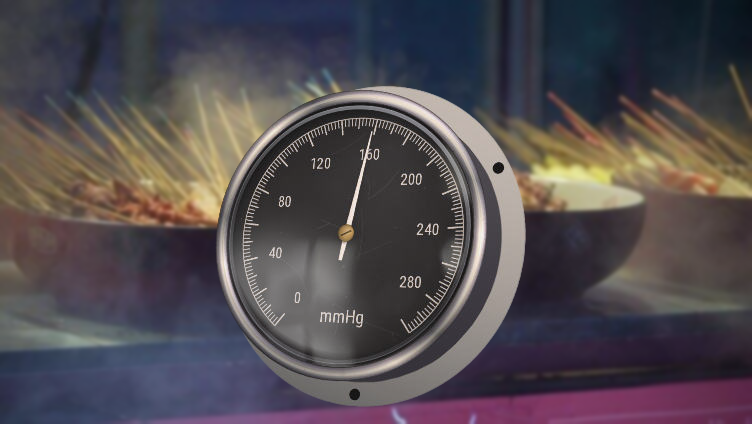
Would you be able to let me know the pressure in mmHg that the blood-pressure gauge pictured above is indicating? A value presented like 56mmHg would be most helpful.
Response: 160mmHg
